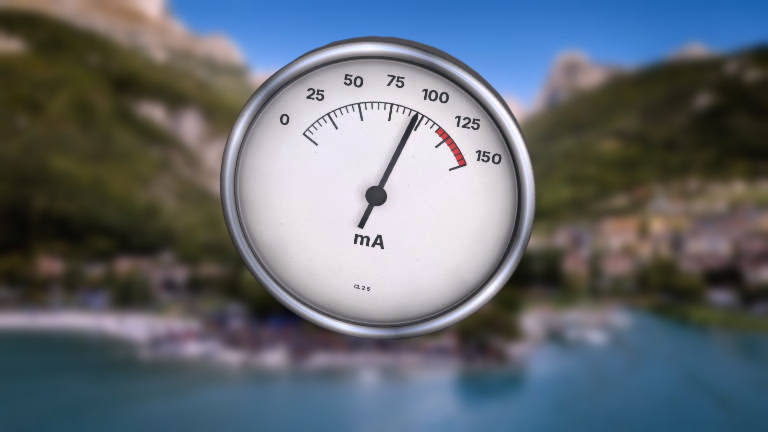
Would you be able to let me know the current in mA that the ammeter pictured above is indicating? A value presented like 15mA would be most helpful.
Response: 95mA
